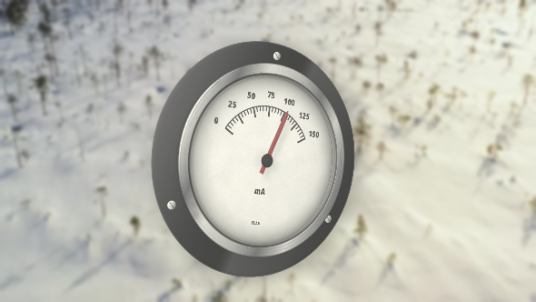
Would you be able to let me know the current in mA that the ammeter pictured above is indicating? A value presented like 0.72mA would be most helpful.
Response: 100mA
